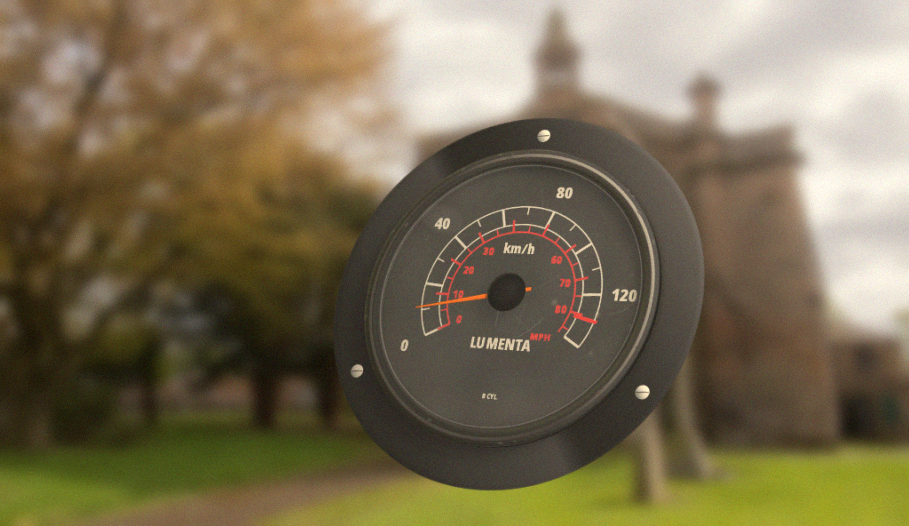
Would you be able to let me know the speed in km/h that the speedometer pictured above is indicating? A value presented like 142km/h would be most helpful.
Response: 10km/h
